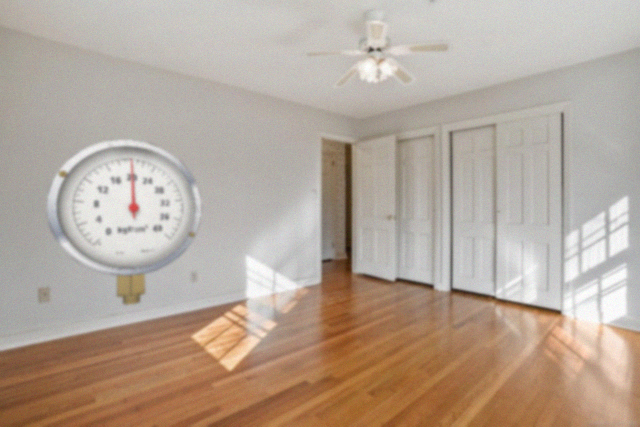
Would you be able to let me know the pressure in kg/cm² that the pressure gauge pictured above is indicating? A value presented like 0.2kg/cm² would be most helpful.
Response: 20kg/cm²
